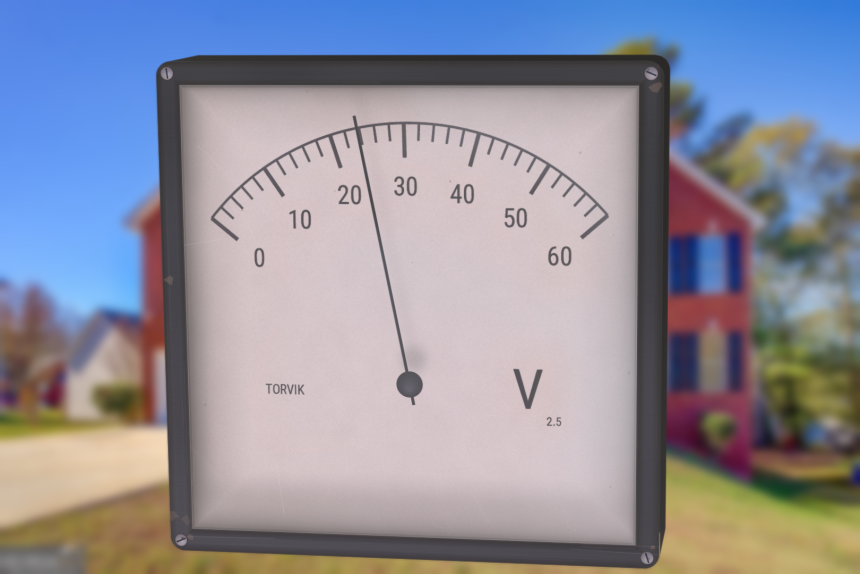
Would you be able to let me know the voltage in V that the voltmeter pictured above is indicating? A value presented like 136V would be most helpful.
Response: 24V
